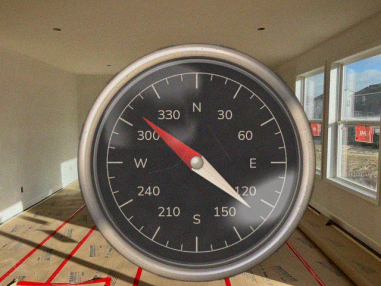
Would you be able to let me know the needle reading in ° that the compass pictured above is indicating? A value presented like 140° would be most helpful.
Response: 310°
